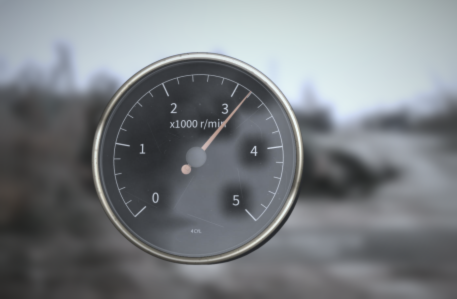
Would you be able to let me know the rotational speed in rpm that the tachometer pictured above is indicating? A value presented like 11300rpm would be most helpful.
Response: 3200rpm
